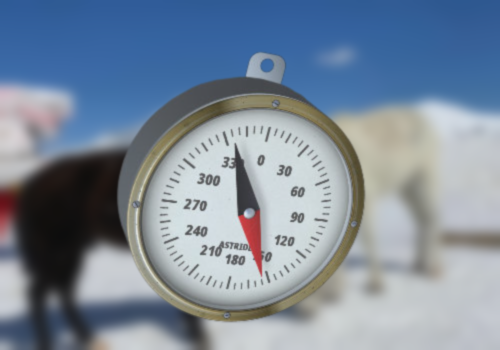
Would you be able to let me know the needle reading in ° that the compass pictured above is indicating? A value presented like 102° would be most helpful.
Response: 155°
